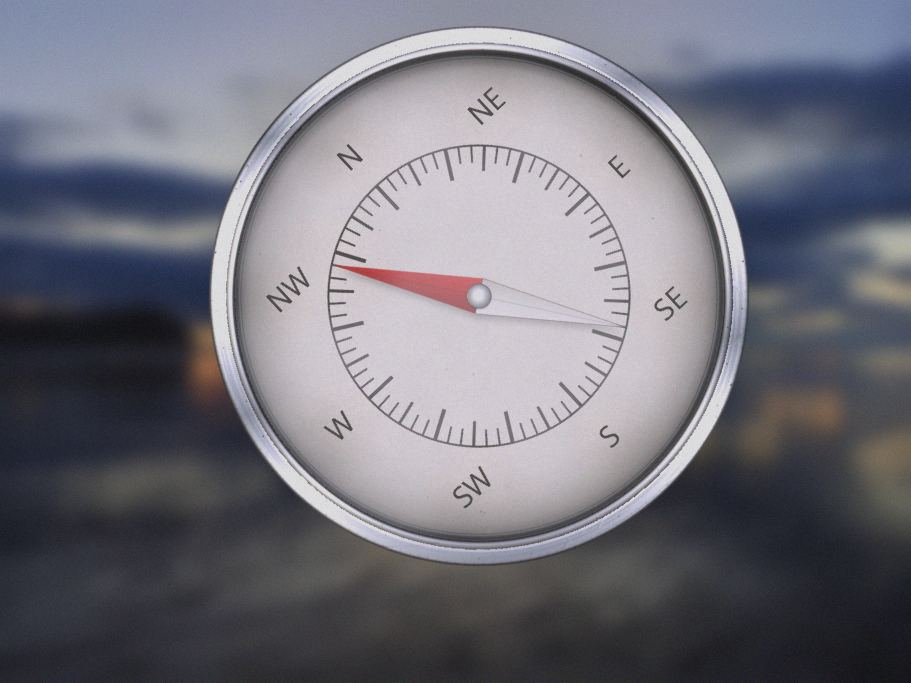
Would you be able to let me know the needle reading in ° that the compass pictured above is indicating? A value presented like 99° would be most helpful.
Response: 325°
